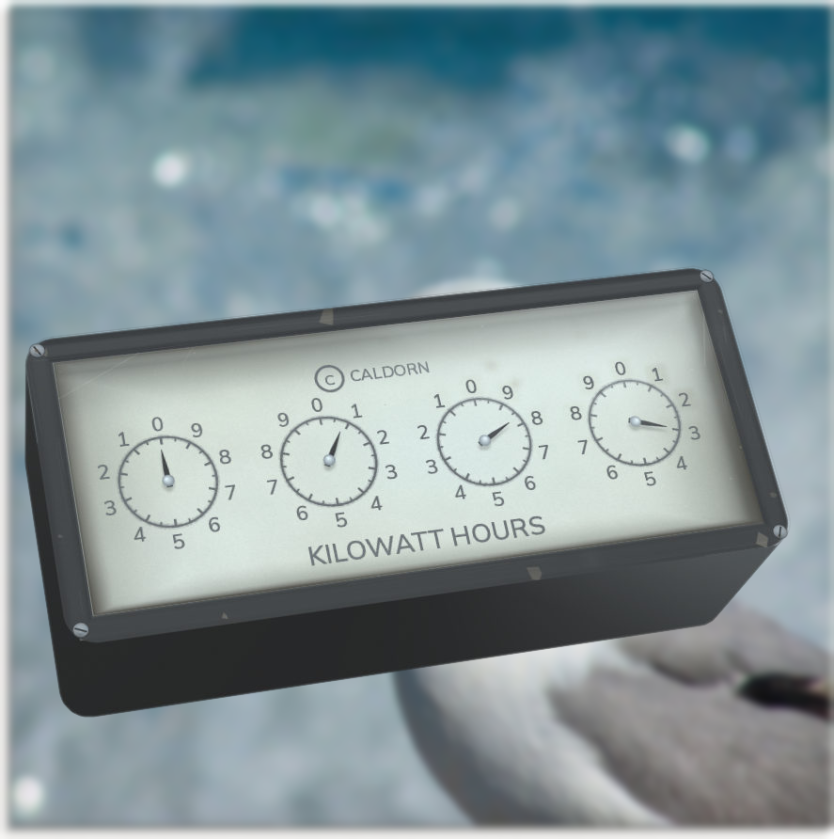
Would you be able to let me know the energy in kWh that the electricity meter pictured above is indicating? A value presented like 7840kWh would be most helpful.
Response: 83kWh
